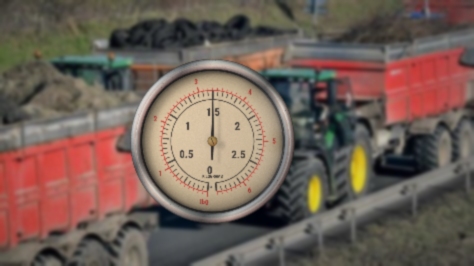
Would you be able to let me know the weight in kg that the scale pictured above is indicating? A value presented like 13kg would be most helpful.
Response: 1.5kg
